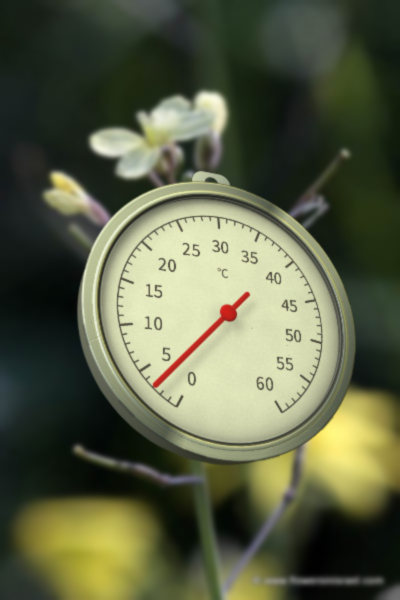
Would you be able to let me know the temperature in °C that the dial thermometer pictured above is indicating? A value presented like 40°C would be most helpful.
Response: 3°C
